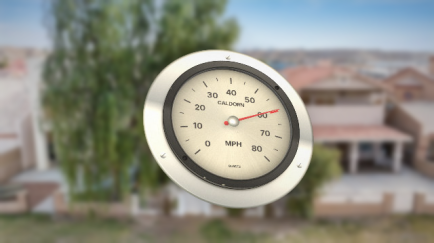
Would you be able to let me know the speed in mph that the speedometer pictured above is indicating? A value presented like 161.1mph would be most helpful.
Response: 60mph
